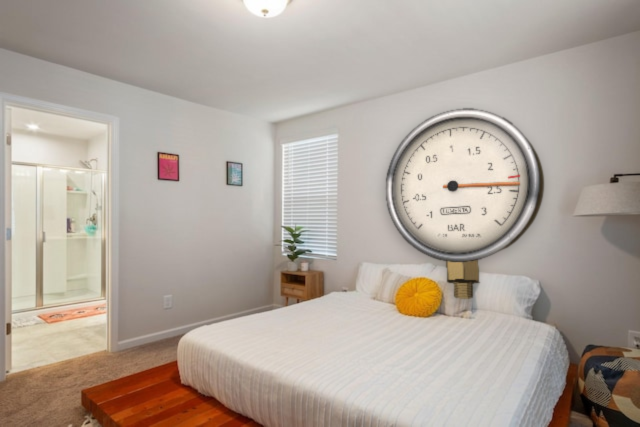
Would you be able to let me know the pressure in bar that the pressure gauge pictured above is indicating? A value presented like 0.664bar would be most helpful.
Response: 2.4bar
